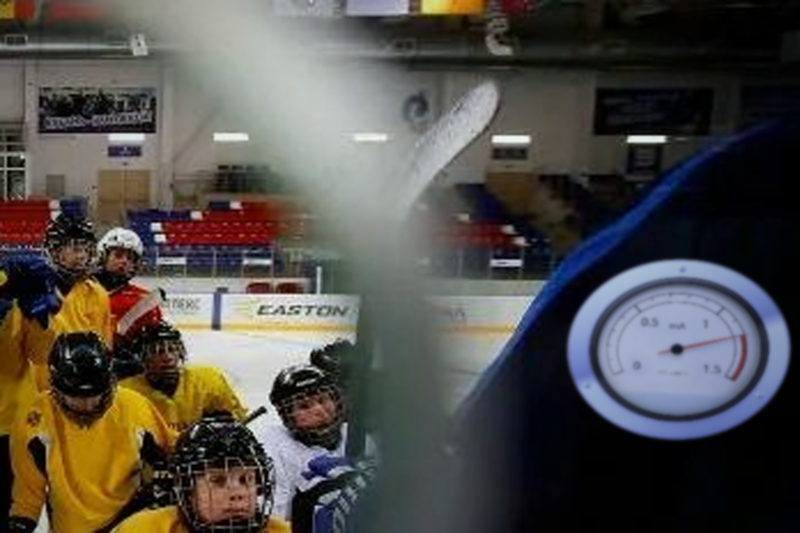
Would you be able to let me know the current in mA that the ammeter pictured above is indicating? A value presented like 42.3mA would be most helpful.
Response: 1.2mA
